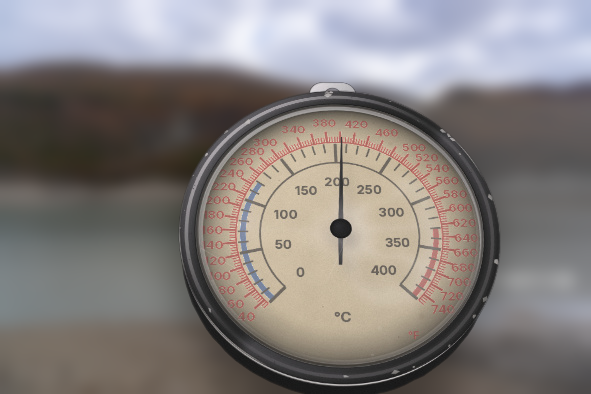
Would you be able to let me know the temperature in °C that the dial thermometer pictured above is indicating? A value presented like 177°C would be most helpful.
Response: 205°C
